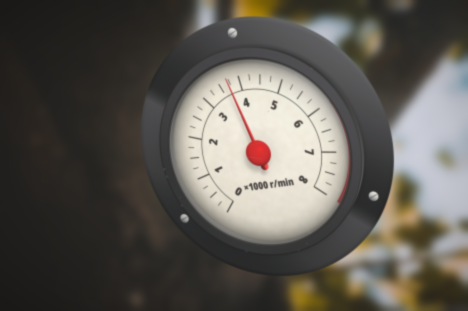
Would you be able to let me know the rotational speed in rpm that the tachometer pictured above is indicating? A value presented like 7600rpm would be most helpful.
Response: 3750rpm
